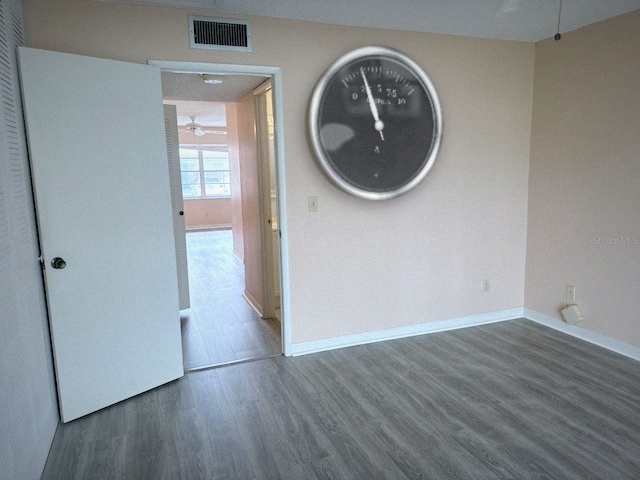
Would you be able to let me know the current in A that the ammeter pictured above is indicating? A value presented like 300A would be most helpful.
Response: 2.5A
